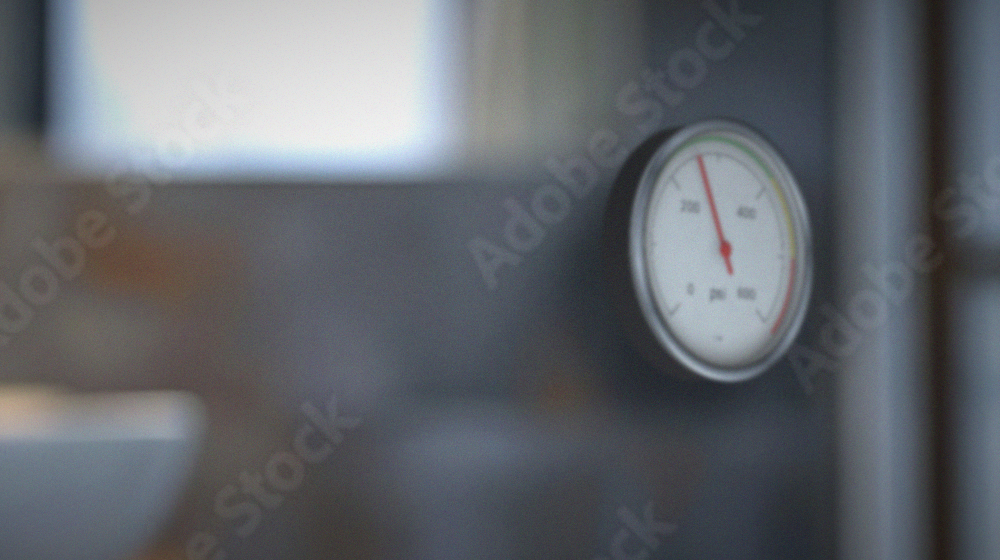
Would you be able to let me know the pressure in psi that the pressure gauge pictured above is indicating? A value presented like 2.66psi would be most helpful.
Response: 250psi
